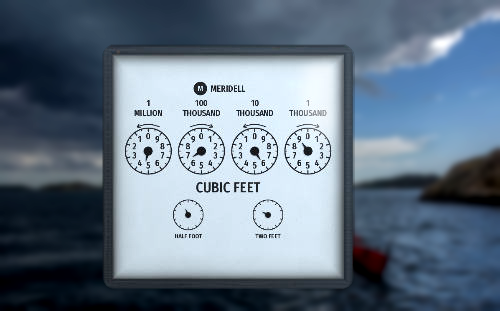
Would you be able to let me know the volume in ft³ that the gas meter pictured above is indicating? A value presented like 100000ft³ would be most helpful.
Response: 465900ft³
